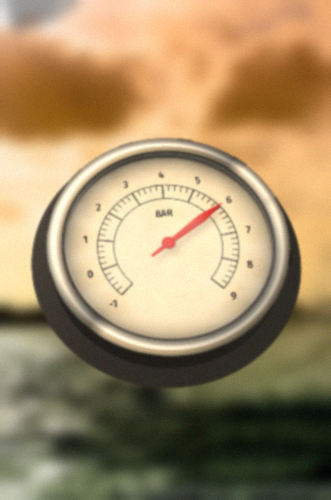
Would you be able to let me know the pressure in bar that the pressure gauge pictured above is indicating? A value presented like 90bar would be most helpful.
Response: 6bar
